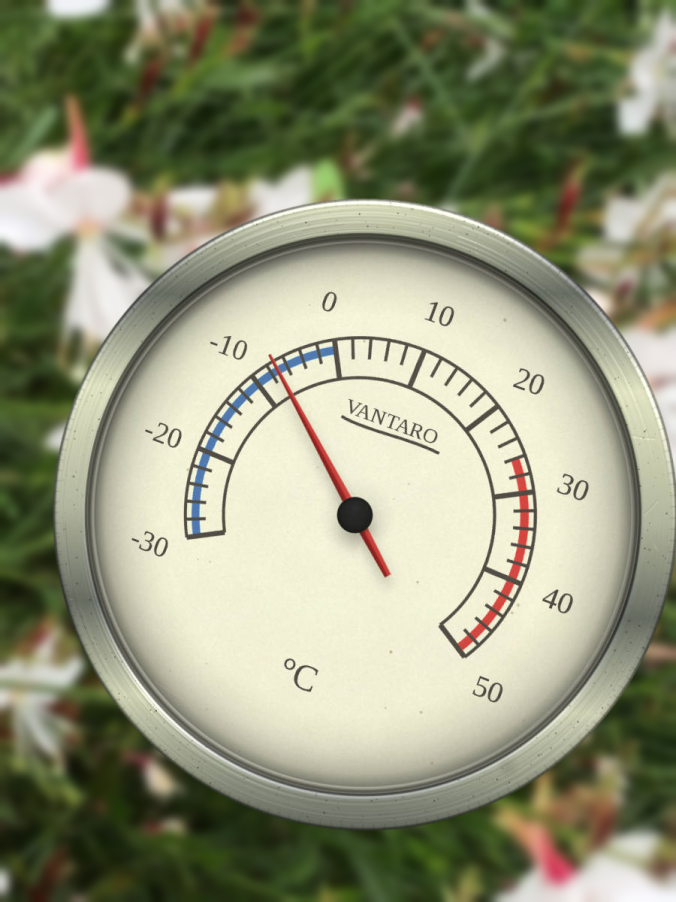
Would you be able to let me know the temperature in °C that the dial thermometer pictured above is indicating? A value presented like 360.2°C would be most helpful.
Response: -7°C
